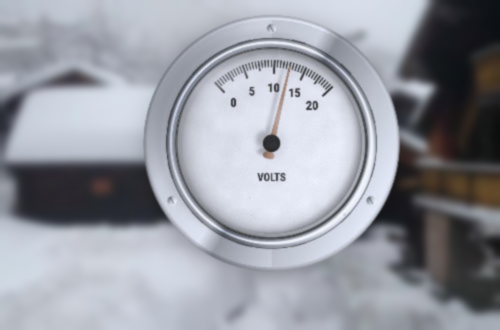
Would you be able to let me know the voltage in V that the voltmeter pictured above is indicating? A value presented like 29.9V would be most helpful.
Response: 12.5V
